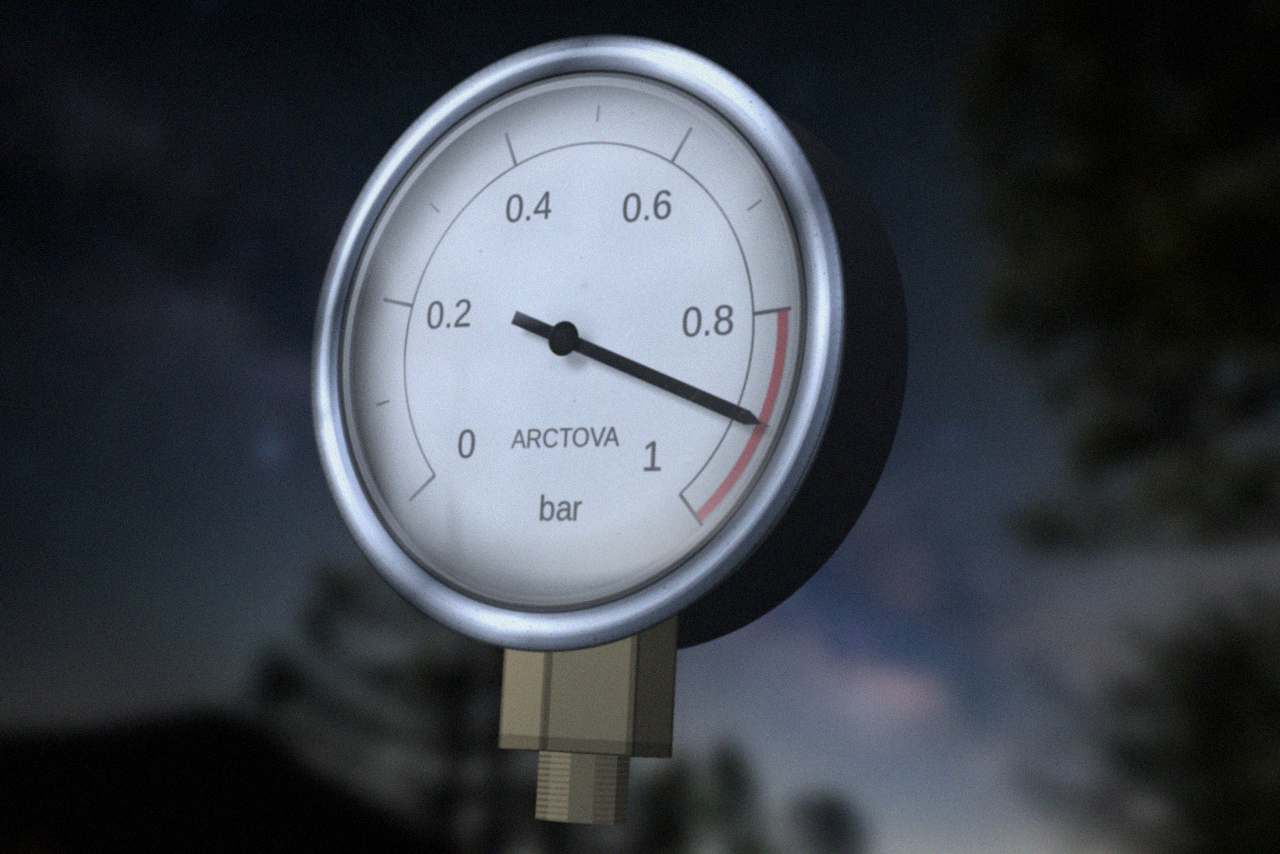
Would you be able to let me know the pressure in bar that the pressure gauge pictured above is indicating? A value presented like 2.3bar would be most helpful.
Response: 0.9bar
